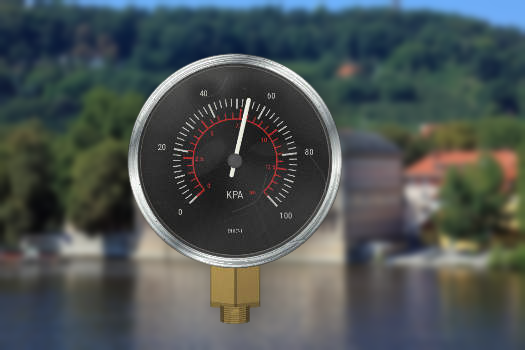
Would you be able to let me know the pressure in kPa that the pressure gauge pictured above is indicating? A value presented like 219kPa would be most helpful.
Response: 54kPa
